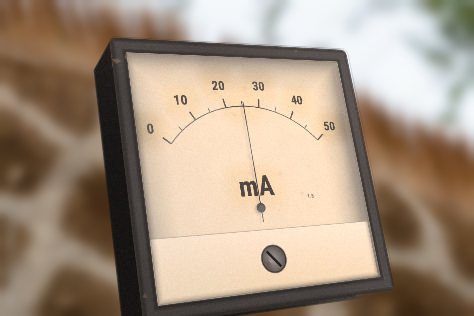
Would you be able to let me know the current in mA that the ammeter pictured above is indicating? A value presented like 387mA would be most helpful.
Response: 25mA
